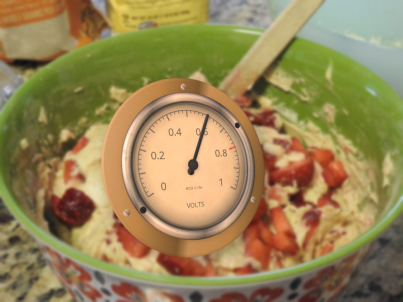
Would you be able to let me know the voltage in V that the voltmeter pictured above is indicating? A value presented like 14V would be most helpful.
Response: 0.6V
